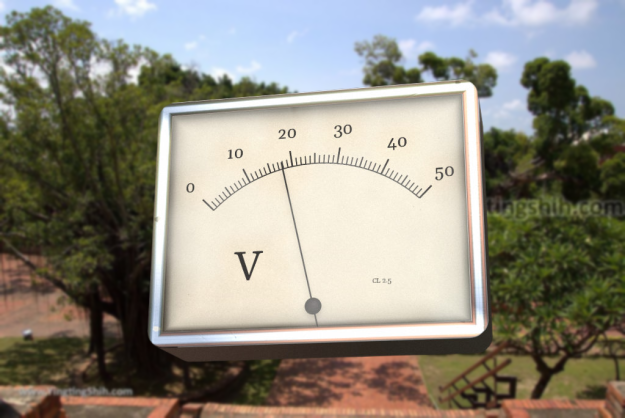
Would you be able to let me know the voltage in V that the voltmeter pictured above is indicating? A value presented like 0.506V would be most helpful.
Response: 18V
